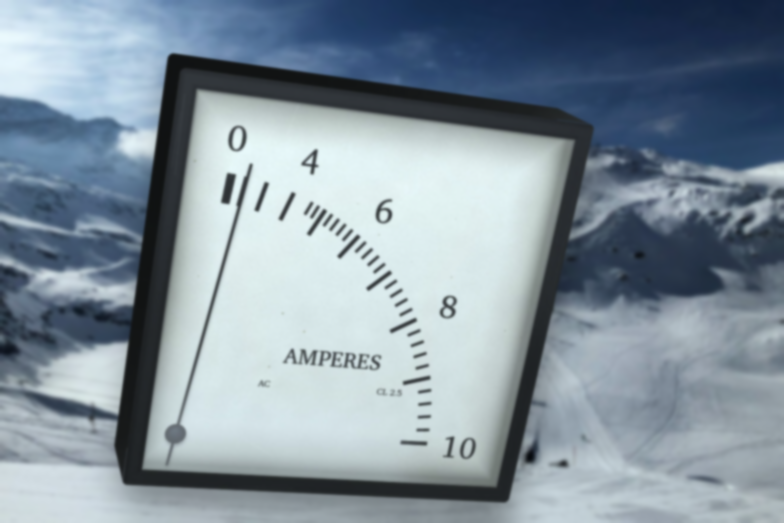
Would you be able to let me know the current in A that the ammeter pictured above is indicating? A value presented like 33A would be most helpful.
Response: 2A
